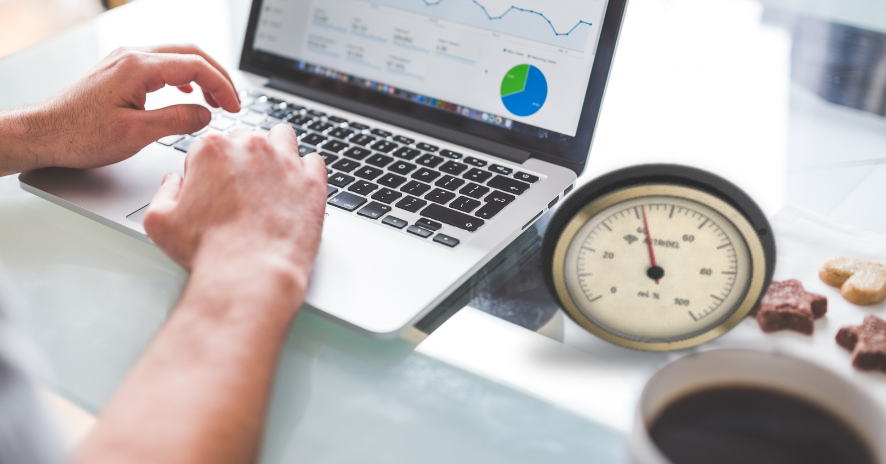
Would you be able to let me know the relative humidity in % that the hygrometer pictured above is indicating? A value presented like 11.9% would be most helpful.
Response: 42%
